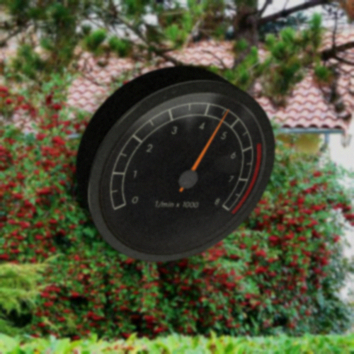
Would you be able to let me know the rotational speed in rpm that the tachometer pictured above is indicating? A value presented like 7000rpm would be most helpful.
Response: 4500rpm
